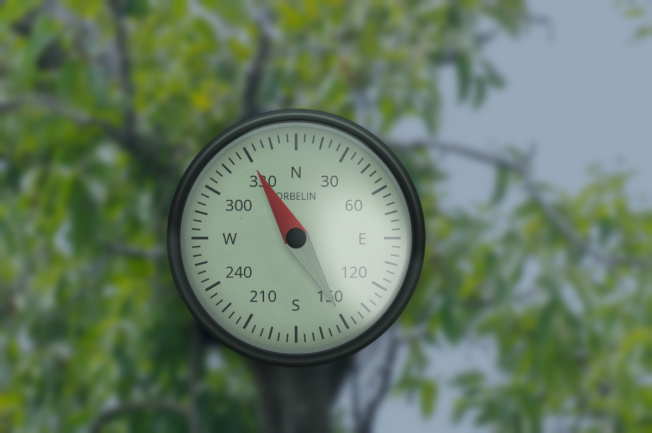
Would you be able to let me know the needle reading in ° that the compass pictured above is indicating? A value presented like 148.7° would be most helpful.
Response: 330°
